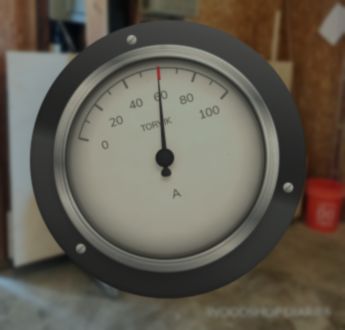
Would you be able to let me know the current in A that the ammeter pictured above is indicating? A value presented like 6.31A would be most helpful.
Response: 60A
